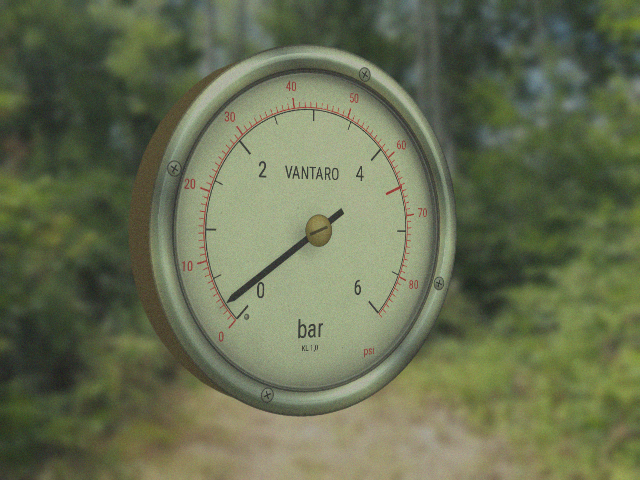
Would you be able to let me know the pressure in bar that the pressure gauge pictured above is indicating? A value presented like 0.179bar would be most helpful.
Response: 0.25bar
